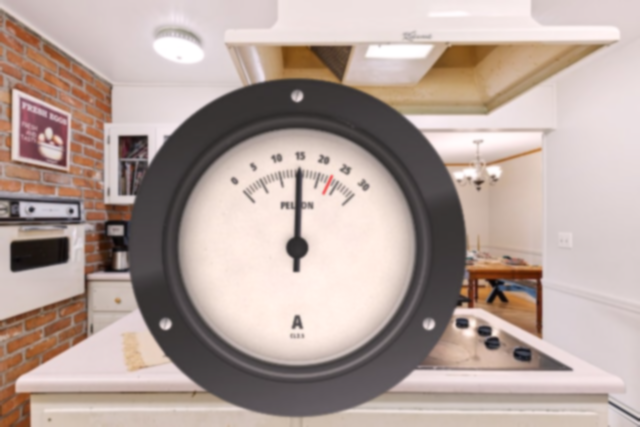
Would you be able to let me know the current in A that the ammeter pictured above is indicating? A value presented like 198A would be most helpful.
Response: 15A
